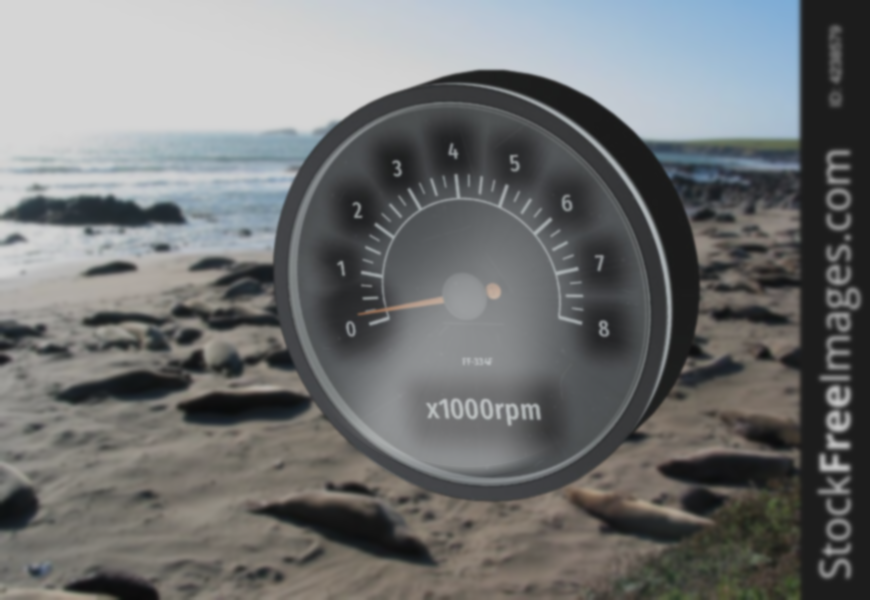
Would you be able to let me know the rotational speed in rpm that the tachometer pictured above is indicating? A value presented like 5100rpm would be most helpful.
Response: 250rpm
